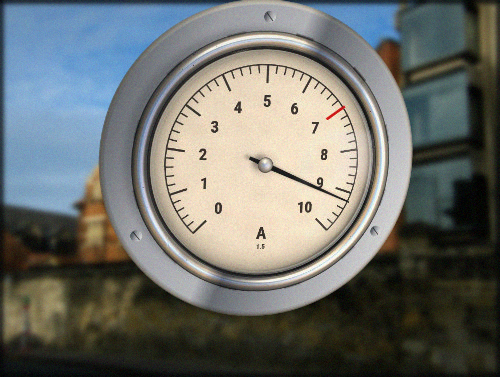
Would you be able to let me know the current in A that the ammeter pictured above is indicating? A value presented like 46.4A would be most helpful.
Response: 9.2A
